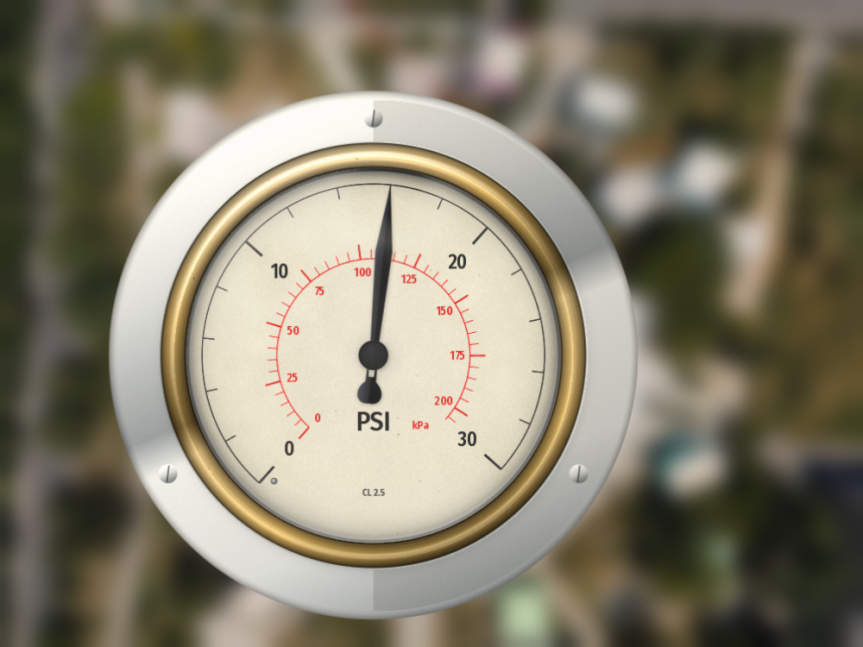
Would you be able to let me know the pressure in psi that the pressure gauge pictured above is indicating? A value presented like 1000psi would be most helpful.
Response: 16psi
